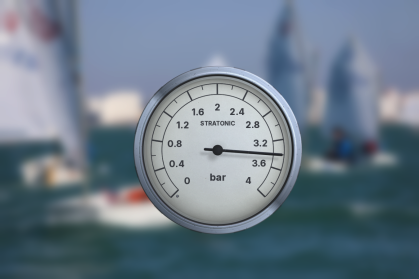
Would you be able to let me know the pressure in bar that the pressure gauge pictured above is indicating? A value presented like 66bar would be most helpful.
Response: 3.4bar
